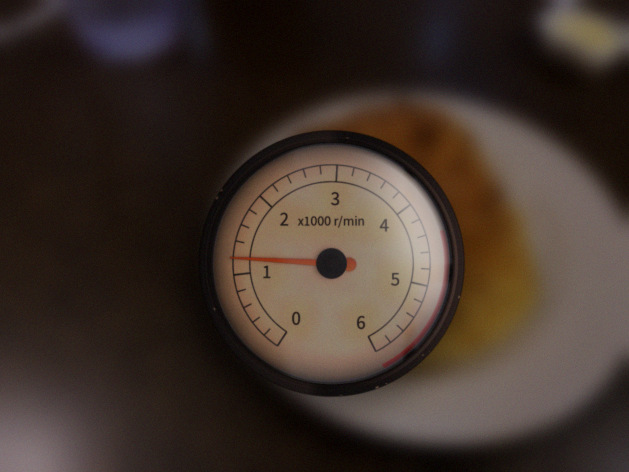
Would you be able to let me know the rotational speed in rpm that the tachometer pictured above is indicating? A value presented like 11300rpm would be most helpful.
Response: 1200rpm
